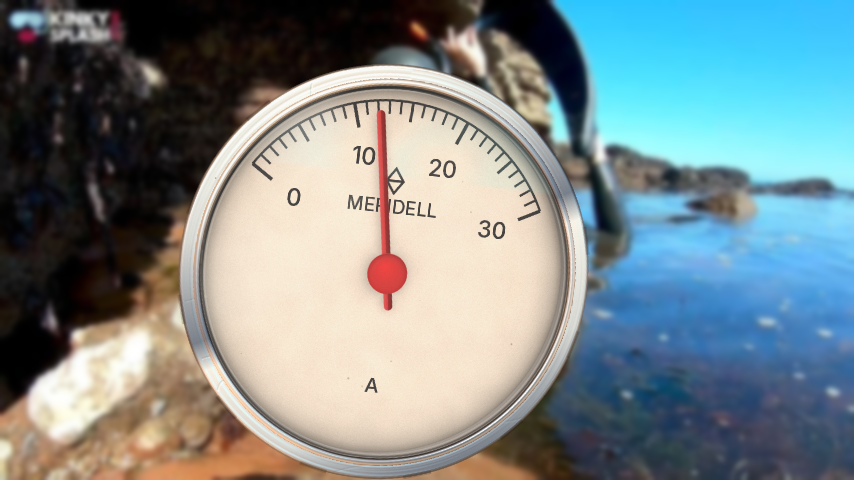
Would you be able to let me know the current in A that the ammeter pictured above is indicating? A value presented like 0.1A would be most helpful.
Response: 12A
